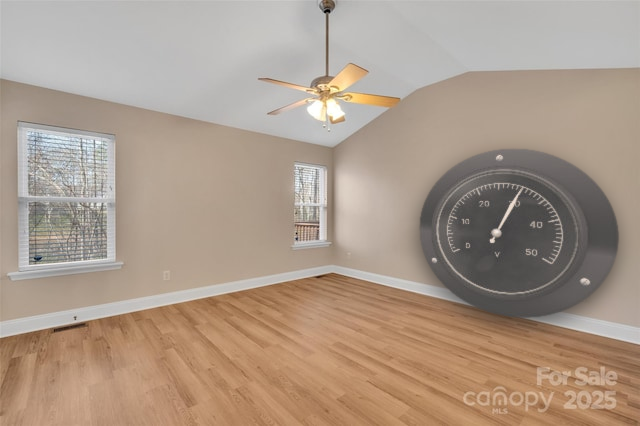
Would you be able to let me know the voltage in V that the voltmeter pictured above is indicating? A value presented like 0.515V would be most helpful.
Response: 30V
